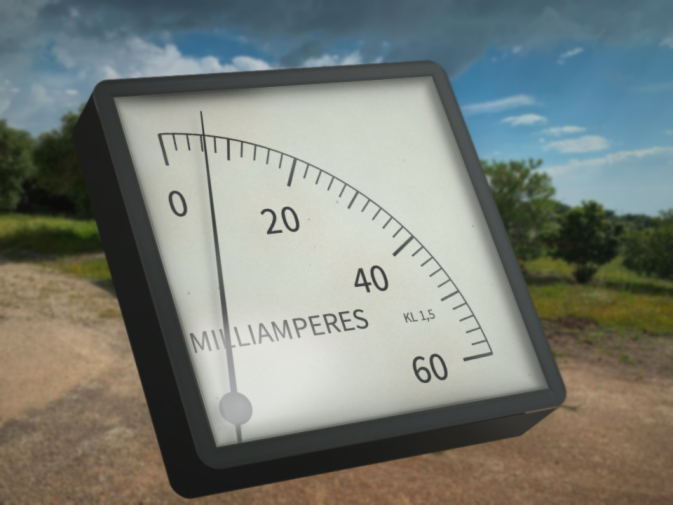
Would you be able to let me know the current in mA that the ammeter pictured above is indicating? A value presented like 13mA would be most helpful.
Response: 6mA
